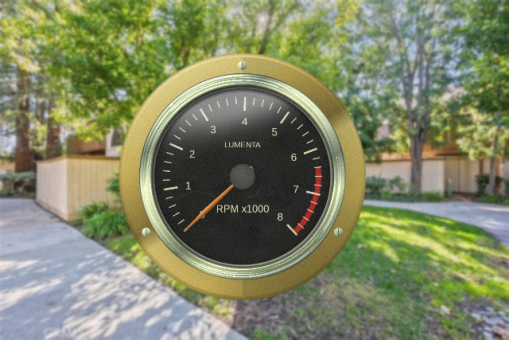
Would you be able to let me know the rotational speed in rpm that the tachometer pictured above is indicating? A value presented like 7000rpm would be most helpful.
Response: 0rpm
